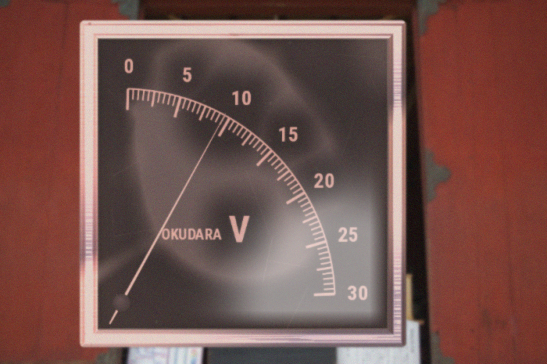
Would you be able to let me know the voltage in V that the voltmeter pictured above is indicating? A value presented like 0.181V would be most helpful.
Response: 9.5V
